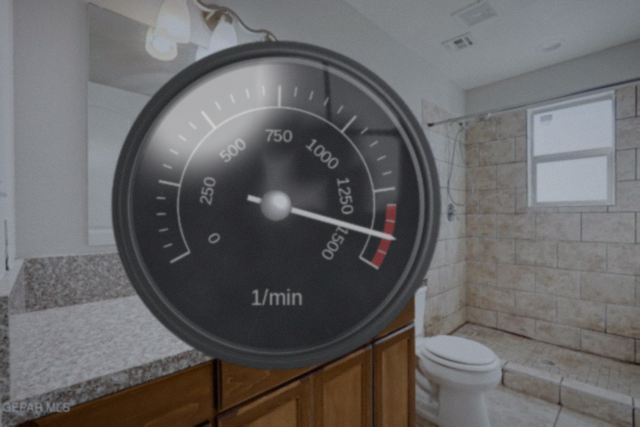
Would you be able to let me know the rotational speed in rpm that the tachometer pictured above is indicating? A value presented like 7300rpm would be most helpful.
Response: 1400rpm
